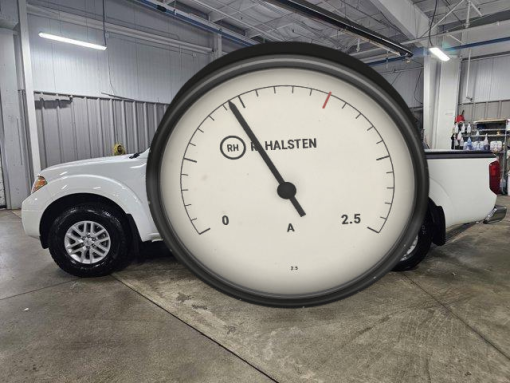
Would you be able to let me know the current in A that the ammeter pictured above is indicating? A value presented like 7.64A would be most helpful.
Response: 0.95A
